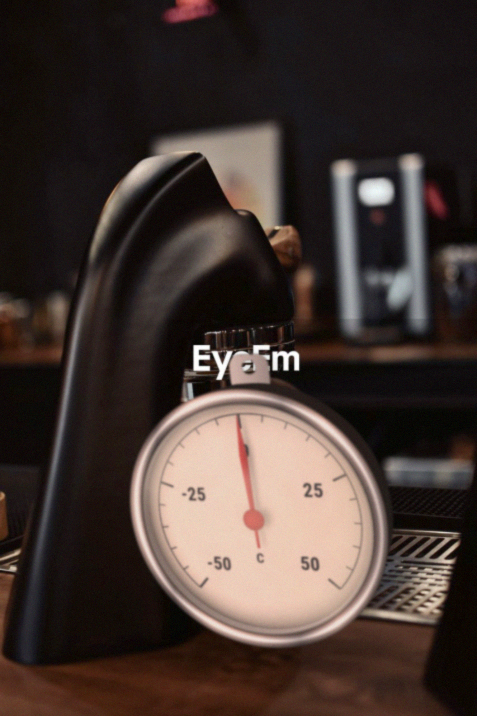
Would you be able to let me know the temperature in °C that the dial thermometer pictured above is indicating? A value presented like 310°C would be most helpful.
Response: 0°C
